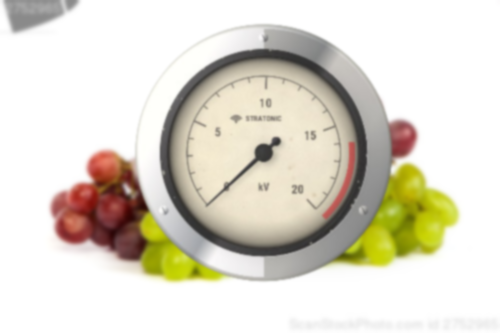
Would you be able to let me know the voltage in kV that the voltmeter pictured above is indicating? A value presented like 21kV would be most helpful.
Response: 0kV
